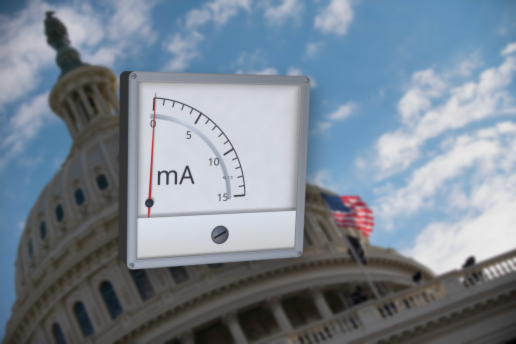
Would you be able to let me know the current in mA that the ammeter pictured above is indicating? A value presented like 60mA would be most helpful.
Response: 0mA
